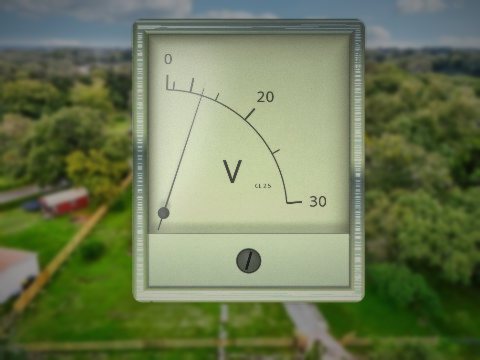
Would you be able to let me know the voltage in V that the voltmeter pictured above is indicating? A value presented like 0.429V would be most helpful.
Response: 12.5V
